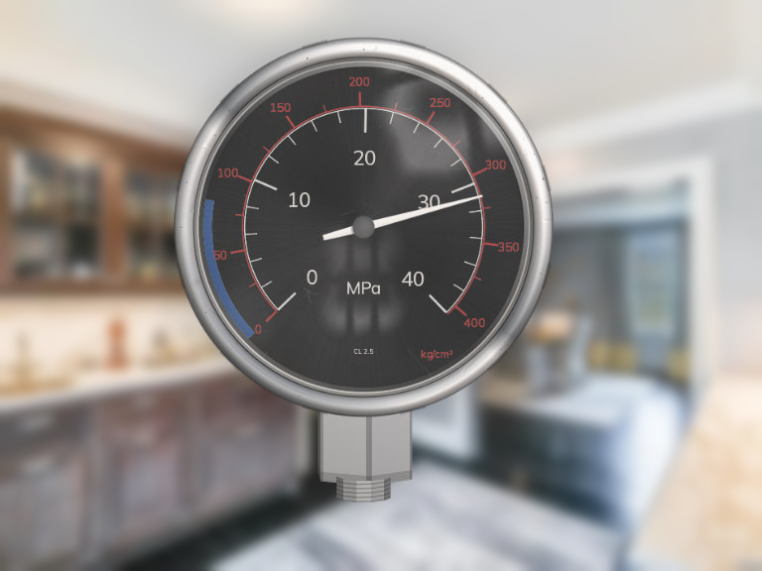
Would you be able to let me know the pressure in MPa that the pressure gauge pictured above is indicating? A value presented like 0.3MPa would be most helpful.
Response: 31MPa
